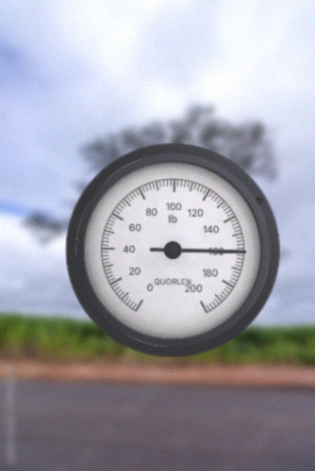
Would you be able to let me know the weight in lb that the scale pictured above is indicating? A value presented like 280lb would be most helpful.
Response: 160lb
